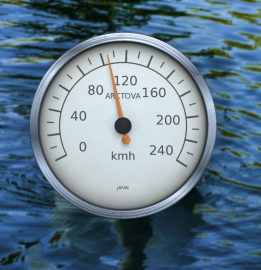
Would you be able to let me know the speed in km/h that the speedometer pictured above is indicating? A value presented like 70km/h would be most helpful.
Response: 105km/h
